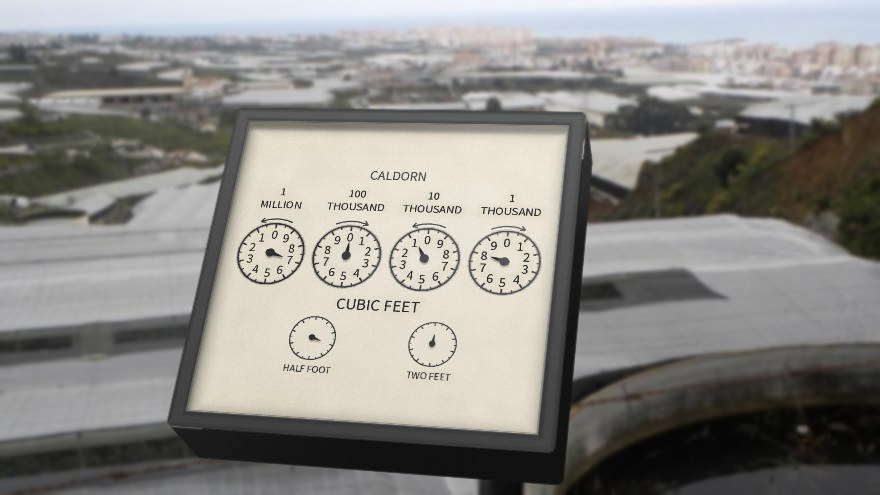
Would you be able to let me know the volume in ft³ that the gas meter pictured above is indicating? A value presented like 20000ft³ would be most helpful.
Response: 700800ft³
